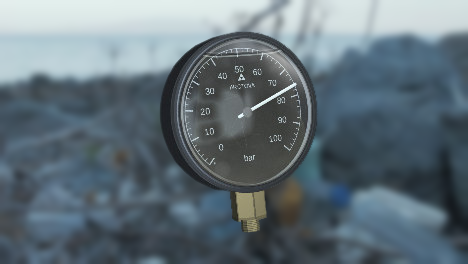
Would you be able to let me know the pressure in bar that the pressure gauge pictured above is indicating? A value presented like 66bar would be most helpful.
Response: 76bar
